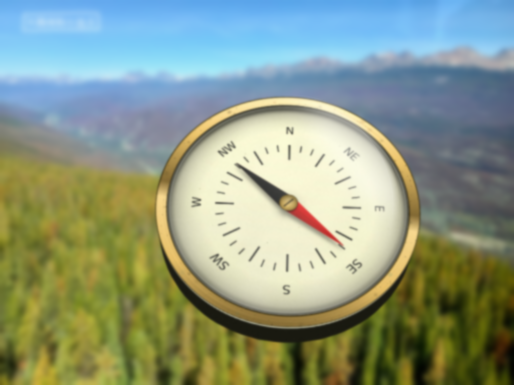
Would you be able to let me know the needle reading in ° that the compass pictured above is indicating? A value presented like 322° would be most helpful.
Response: 130°
